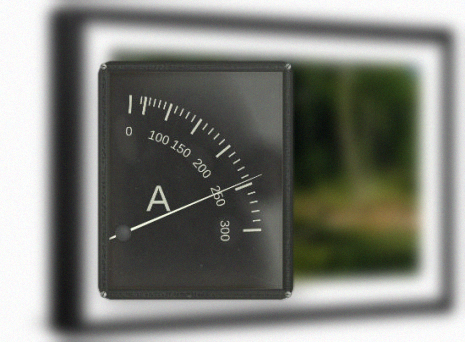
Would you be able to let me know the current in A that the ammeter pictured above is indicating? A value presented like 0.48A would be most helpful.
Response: 245A
